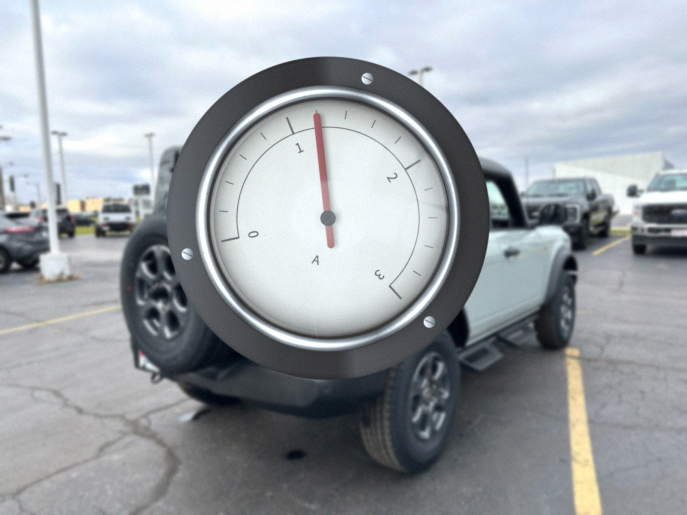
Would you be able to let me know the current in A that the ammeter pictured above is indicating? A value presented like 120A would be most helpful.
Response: 1.2A
